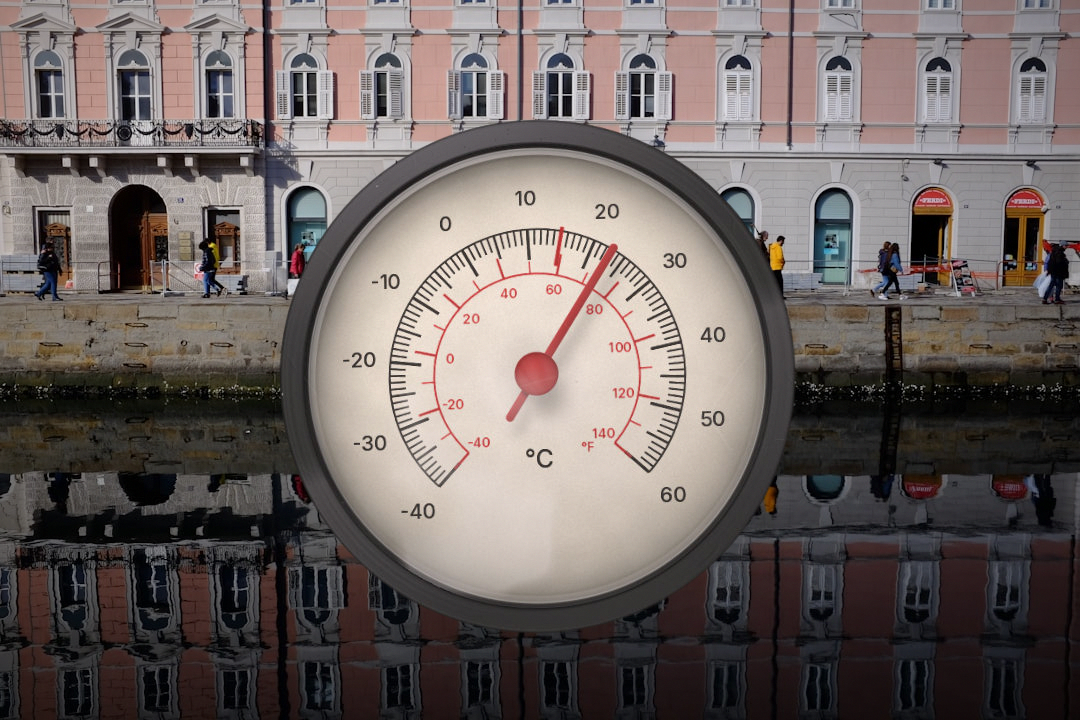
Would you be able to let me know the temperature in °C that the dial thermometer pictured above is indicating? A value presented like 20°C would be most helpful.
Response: 23°C
